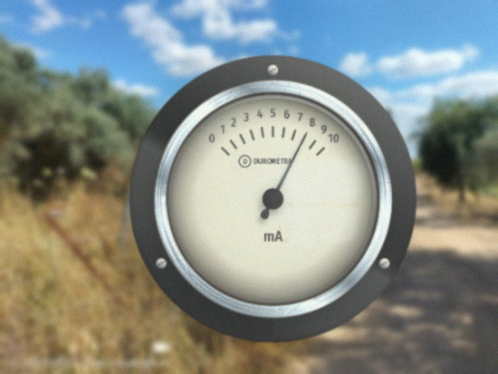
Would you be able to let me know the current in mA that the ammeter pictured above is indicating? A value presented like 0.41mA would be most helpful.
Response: 8mA
